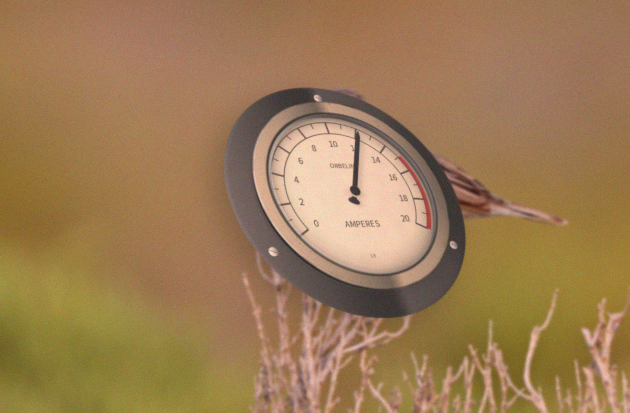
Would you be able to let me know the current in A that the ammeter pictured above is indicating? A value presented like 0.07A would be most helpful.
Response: 12A
